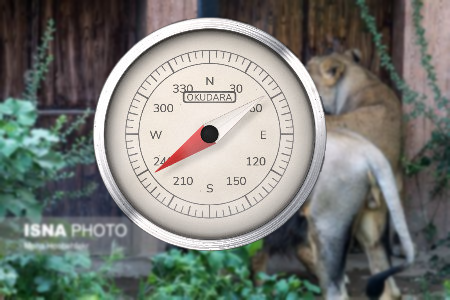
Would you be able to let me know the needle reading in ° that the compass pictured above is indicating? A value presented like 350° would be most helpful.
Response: 235°
